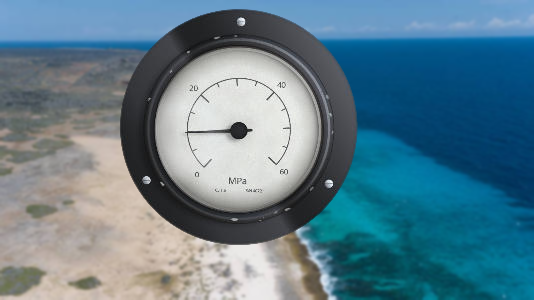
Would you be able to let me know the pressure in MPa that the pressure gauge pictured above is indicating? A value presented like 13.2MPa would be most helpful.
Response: 10MPa
